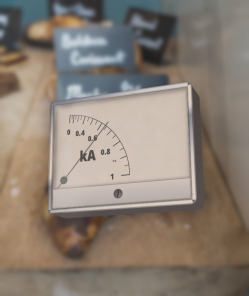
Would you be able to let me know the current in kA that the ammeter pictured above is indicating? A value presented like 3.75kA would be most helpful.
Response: 0.65kA
